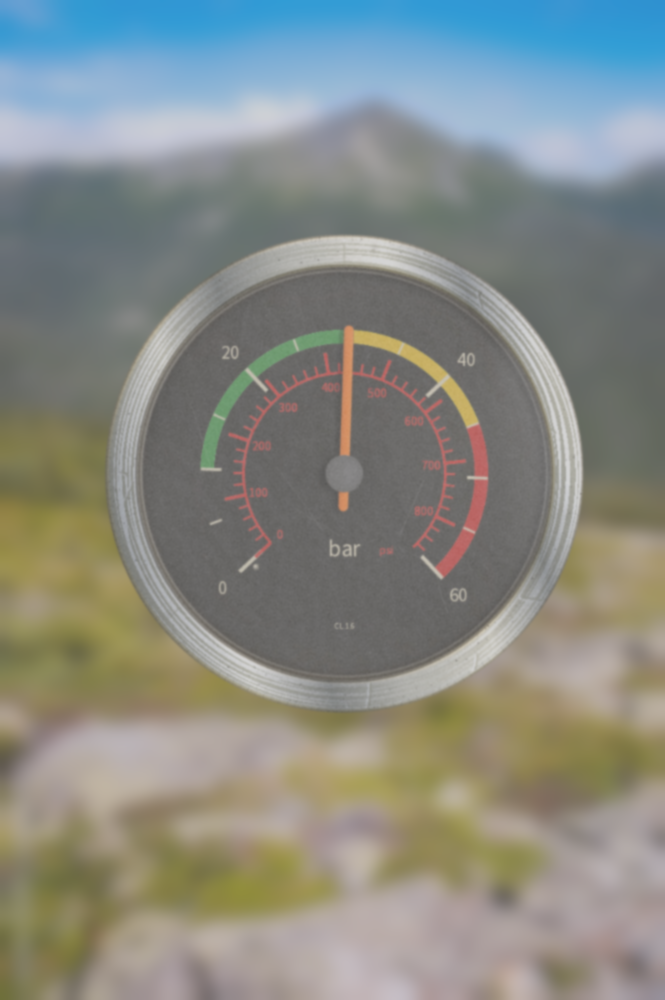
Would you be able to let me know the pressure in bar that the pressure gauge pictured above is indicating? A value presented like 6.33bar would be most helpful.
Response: 30bar
